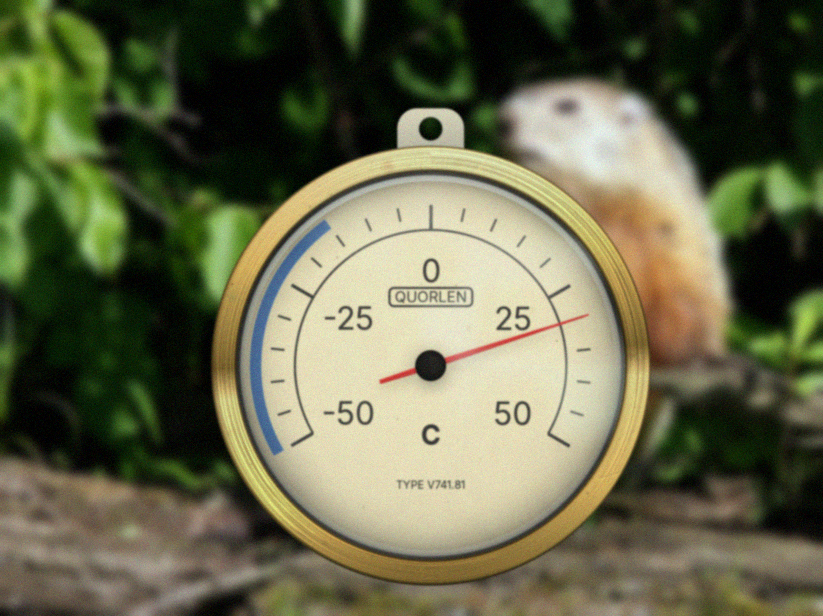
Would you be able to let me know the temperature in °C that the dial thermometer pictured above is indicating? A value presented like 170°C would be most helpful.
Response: 30°C
